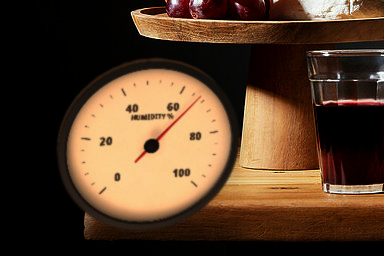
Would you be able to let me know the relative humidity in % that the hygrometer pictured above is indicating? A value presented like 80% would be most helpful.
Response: 66%
